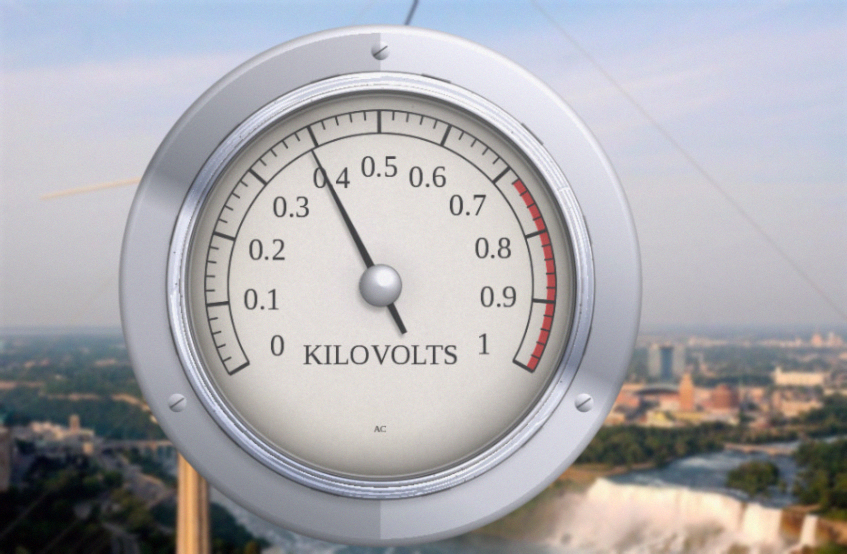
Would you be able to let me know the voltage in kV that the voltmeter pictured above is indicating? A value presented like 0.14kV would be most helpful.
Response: 0.39kV
